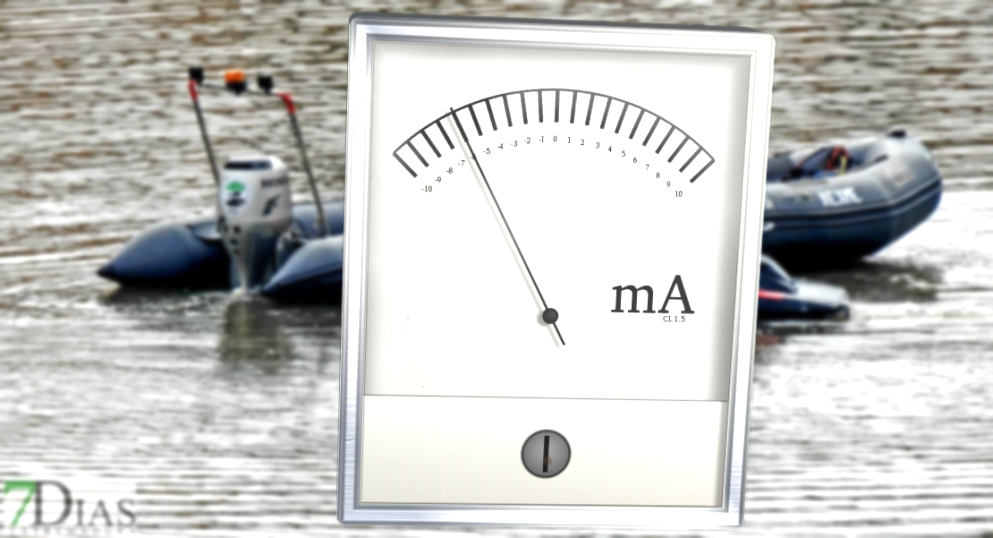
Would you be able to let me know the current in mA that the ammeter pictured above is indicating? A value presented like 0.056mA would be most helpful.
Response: -6mA
